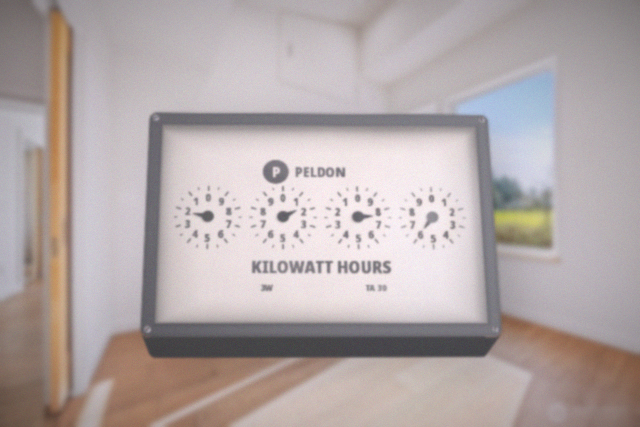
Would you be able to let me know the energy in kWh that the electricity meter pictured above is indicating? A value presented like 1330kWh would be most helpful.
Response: 2176kWh
